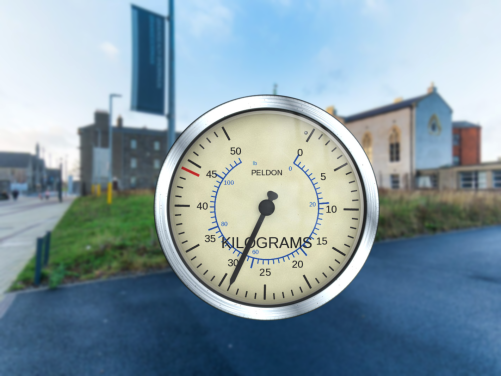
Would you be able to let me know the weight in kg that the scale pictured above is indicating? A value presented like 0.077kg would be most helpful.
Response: 29kg
